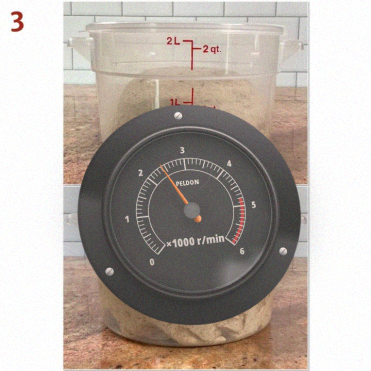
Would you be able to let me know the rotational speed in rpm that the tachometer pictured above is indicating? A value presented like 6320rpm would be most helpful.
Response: 2400rpm
